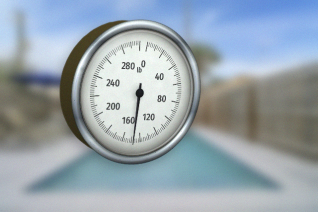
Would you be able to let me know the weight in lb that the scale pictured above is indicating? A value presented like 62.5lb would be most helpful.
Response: 150lb
